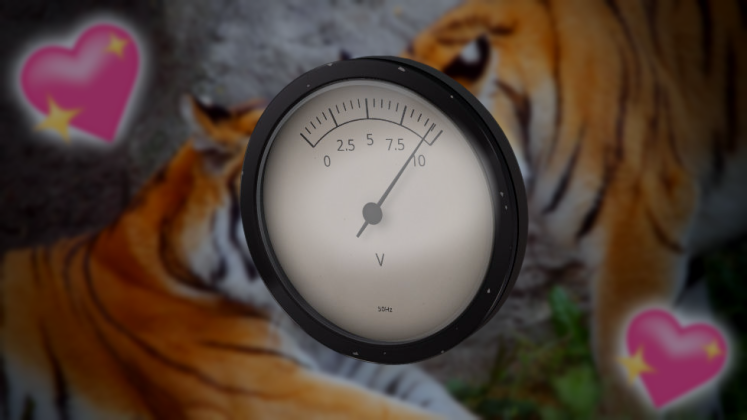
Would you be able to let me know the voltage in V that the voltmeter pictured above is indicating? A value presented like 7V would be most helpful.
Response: 9.5V
